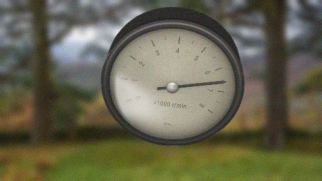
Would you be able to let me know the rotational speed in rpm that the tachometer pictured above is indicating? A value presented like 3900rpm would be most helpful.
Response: 6500rpm
